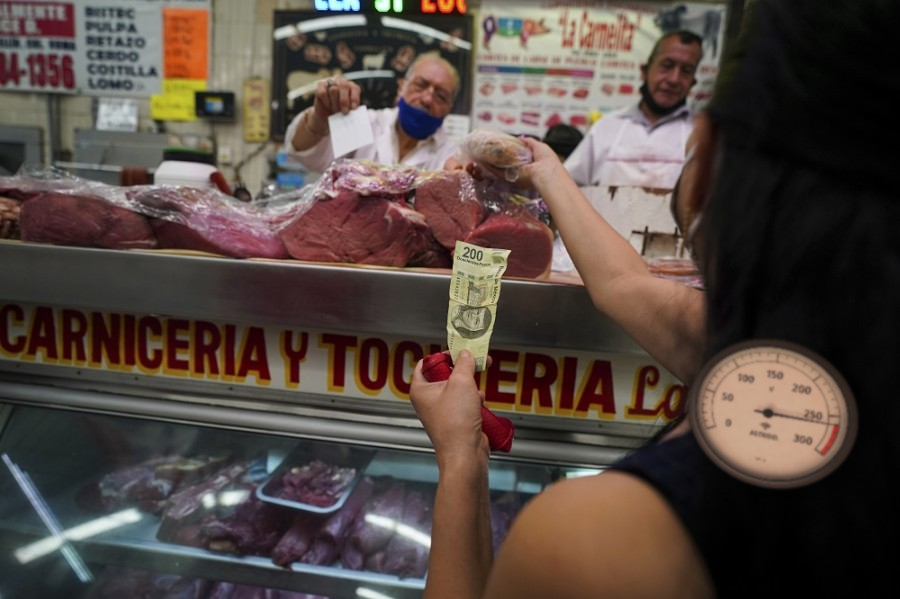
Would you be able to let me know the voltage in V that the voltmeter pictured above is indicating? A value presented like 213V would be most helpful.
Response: 260V
